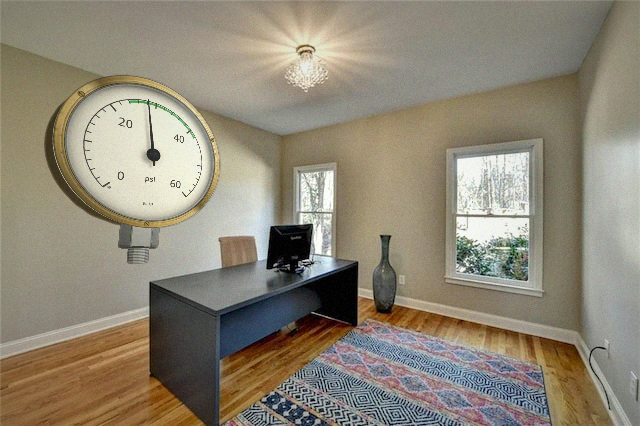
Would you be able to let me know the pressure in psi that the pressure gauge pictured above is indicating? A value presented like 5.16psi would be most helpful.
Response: 28psi
